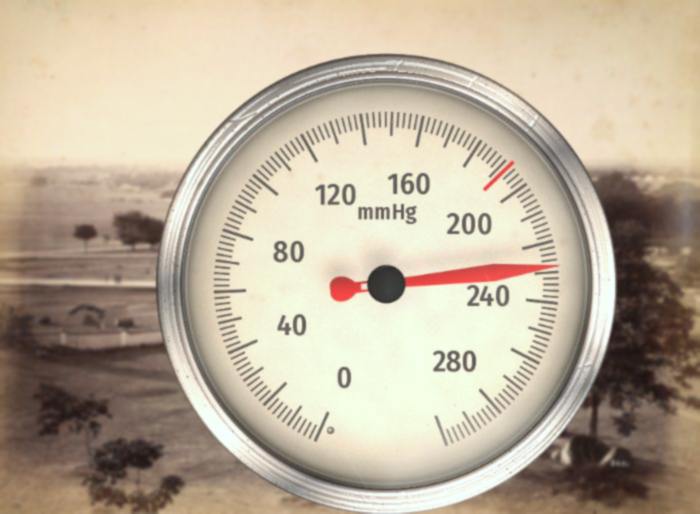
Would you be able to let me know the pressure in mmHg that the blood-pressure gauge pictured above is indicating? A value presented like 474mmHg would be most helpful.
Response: 228mmHg
